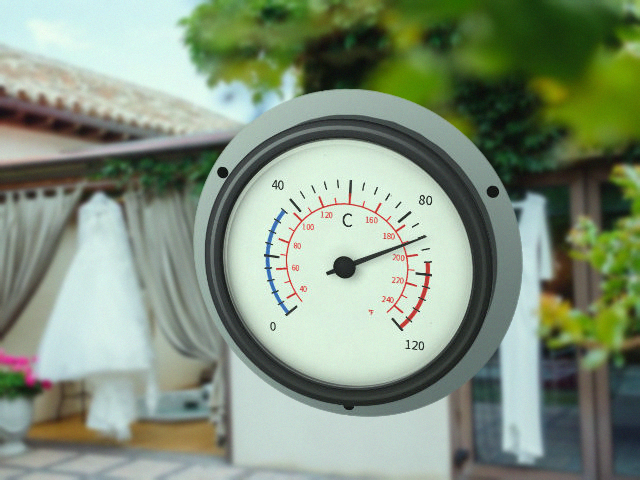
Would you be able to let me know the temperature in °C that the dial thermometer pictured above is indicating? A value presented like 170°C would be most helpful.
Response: 88°C
